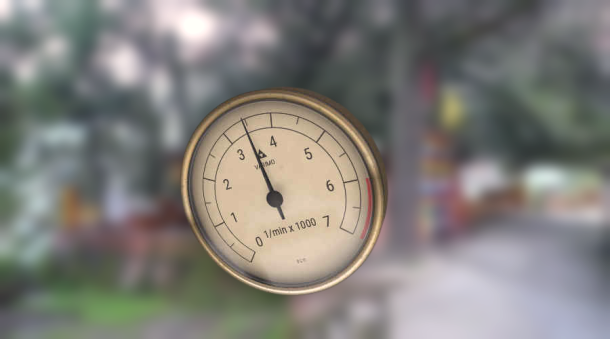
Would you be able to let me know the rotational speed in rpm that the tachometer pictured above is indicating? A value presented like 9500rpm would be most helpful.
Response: 3500rpm
